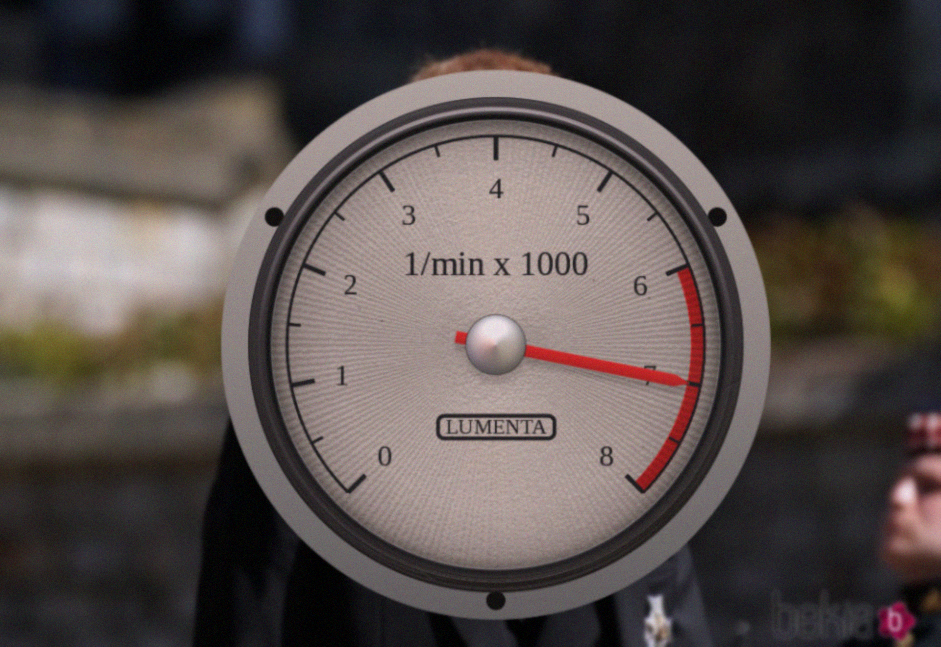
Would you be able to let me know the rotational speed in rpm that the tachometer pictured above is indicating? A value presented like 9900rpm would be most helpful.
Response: 7000rpm
